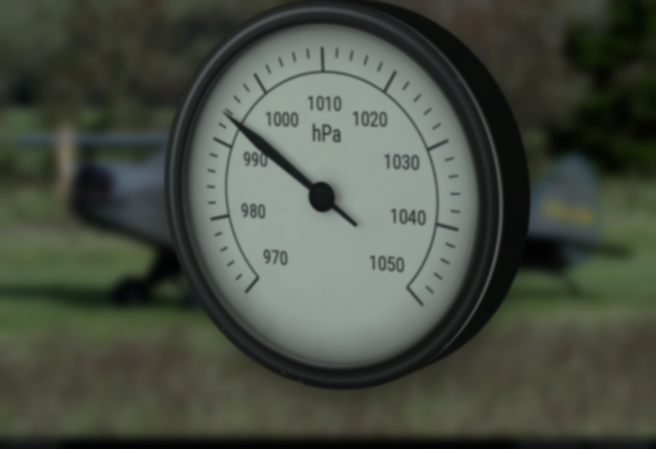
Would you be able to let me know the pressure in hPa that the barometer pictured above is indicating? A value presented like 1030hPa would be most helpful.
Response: 994hPa
